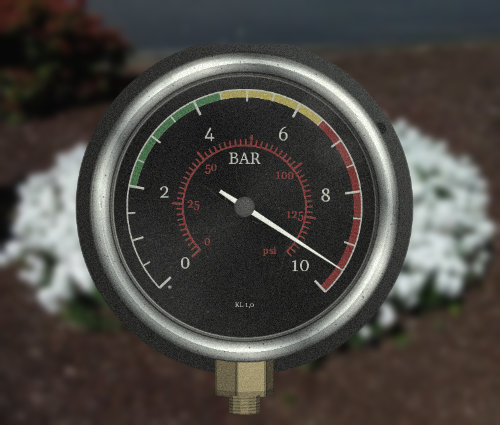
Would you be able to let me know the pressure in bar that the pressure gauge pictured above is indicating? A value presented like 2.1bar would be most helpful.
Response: 9.5bar
